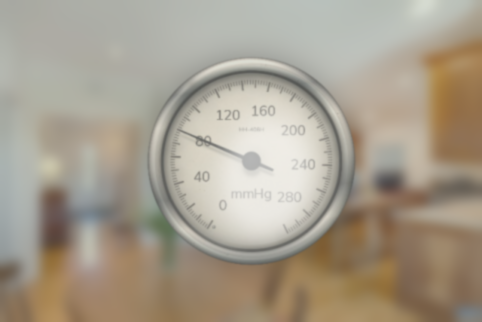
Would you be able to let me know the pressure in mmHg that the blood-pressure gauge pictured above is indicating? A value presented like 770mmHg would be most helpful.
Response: 80mmHg
